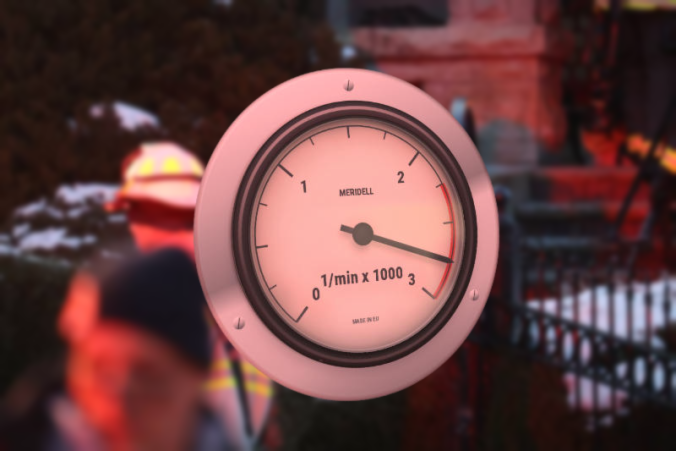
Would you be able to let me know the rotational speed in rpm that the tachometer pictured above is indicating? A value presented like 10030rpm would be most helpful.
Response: 2750rpm
